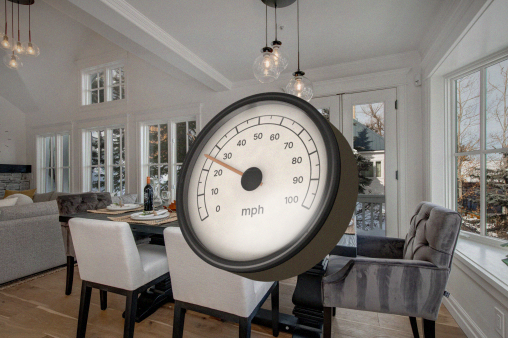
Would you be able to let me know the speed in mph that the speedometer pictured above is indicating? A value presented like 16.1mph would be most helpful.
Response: 25mph
